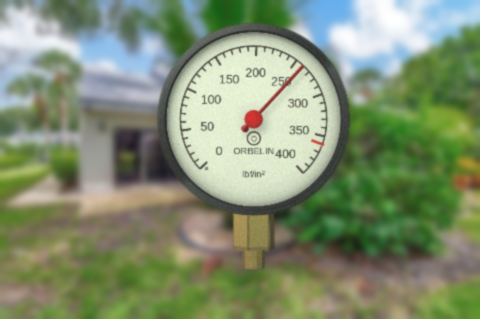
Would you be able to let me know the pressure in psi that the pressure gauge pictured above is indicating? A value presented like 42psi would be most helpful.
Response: 260psi
